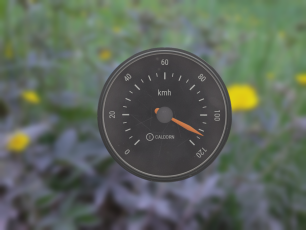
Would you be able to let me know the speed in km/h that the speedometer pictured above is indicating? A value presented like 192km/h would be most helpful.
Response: 112.5km/h
